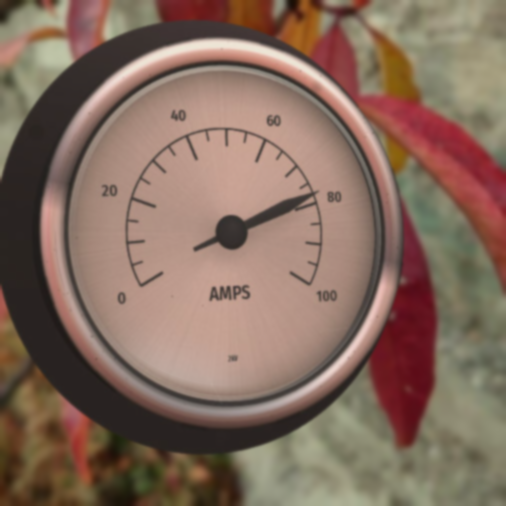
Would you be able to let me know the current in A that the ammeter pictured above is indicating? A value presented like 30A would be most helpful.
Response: 77.5A
